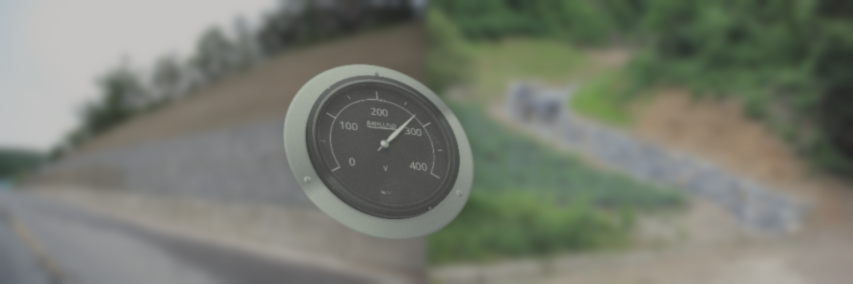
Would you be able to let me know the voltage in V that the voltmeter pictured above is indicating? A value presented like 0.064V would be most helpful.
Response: 275V
